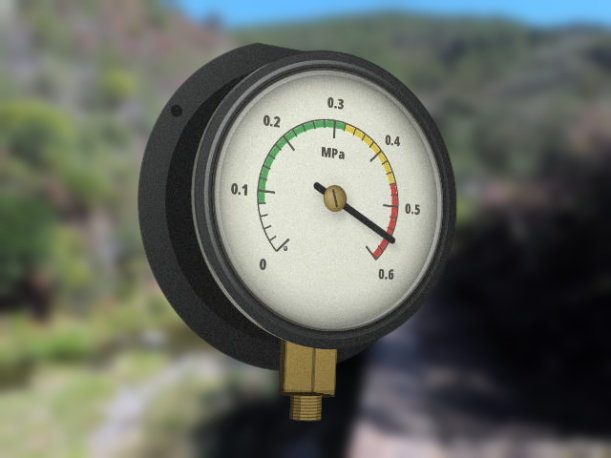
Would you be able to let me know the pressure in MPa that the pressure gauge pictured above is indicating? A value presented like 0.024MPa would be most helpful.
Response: 0.56MPa
